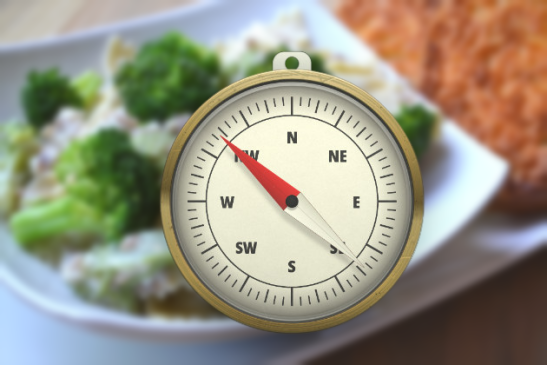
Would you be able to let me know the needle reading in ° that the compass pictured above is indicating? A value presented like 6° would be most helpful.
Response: 312.5°
